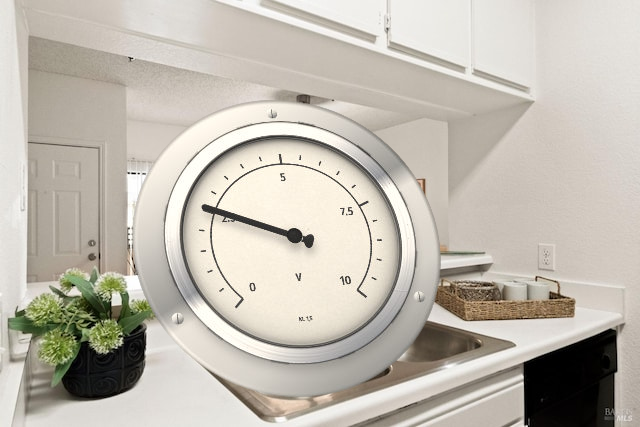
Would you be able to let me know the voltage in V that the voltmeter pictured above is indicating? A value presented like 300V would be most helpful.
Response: 2.5V
